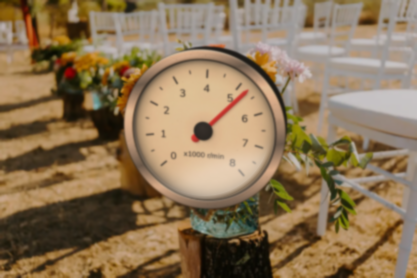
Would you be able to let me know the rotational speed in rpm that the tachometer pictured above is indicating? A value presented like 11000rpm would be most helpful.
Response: 5250rpm
